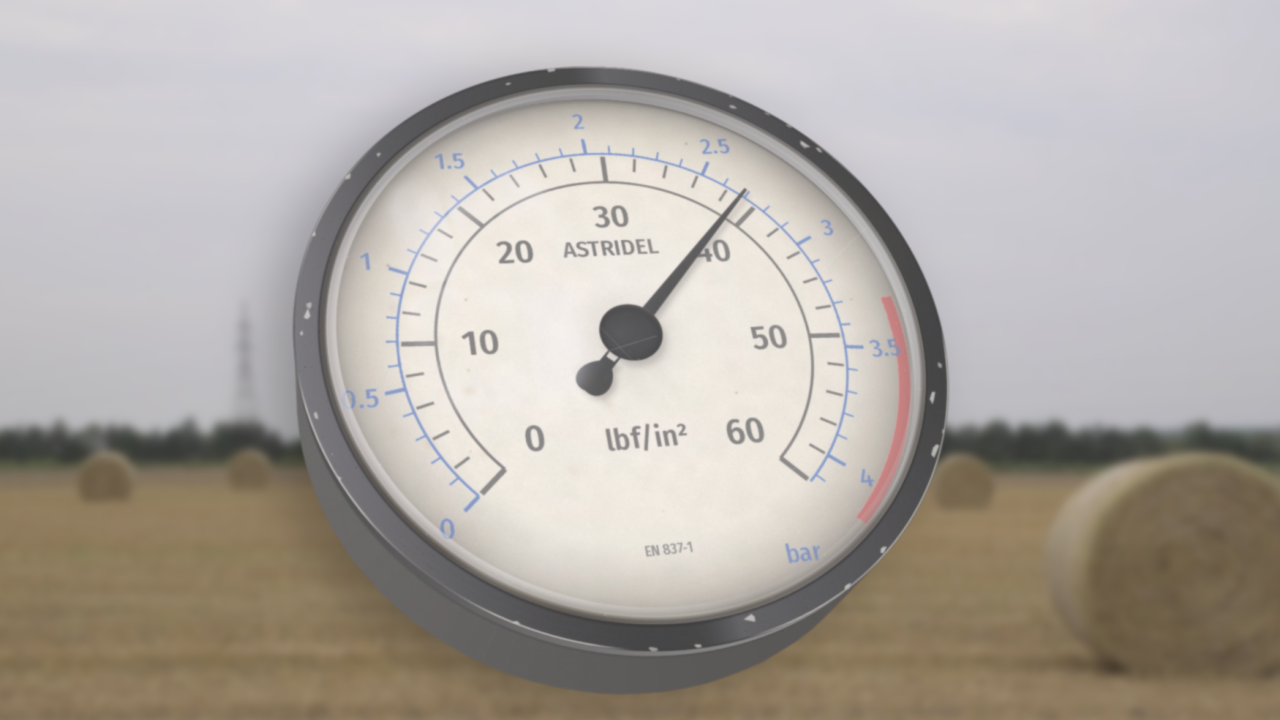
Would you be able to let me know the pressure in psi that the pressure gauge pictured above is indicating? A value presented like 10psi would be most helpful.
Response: 39psi
